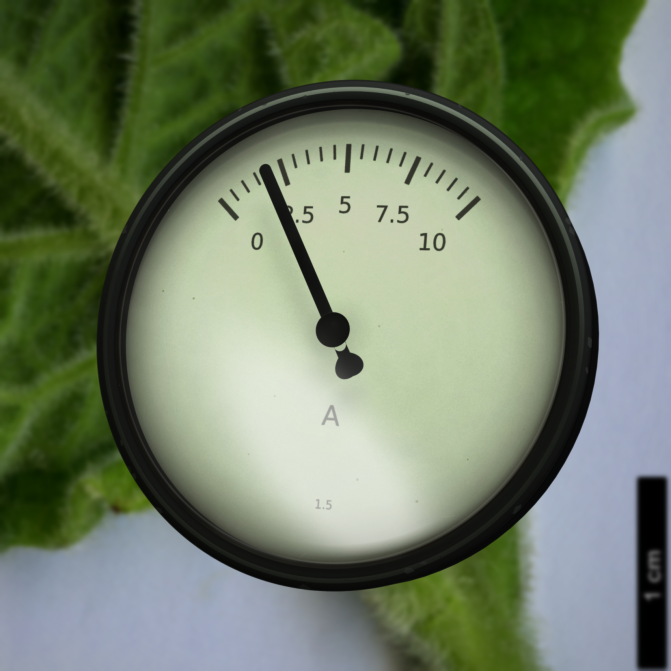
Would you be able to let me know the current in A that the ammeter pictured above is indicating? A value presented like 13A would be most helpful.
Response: 2A
